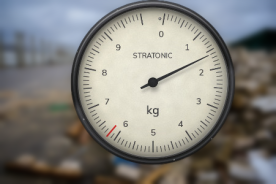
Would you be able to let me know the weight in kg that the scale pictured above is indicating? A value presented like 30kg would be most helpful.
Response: 1.6kg
